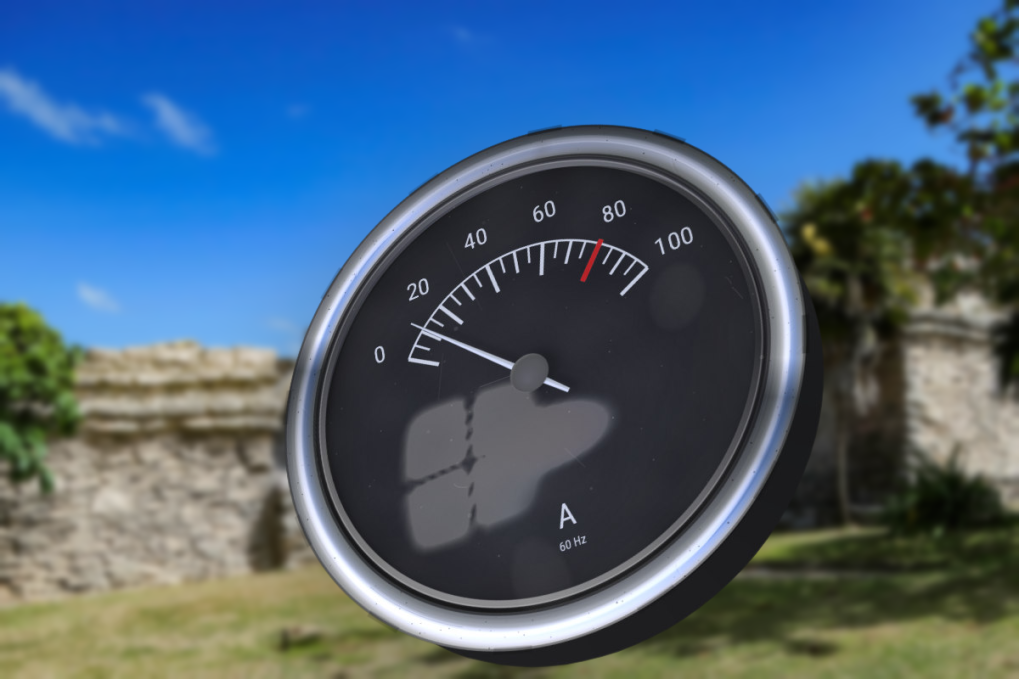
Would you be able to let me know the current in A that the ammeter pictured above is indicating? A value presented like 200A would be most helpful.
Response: 10A
